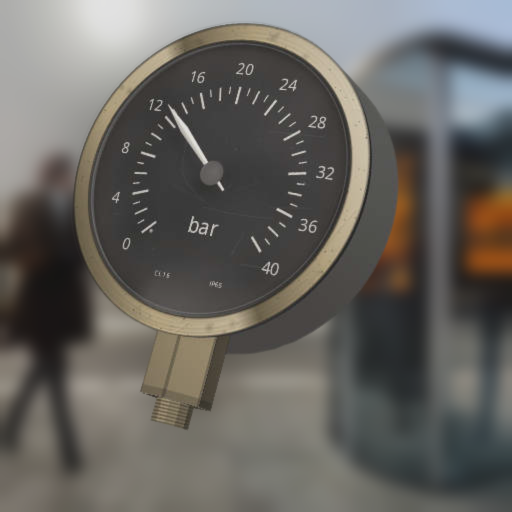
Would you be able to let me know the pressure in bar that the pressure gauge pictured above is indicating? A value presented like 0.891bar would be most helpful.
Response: 13bar
